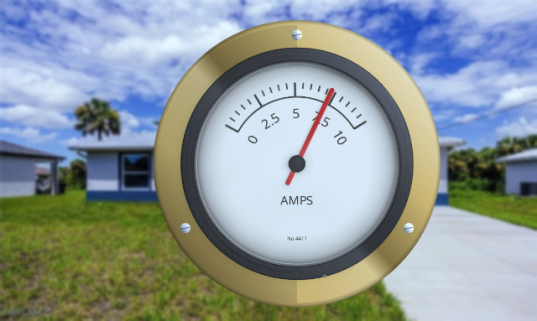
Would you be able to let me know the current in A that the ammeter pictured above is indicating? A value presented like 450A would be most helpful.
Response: 7.25A
